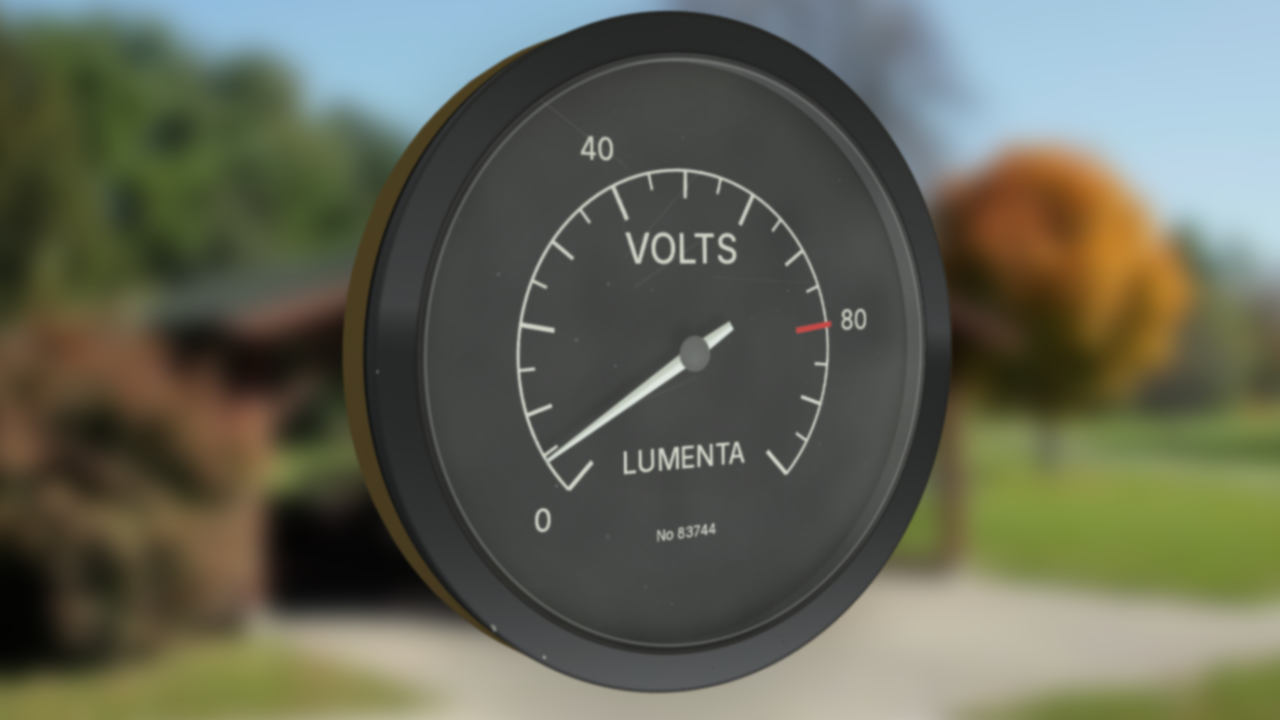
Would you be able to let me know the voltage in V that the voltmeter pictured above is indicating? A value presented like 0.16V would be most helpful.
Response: 5V
